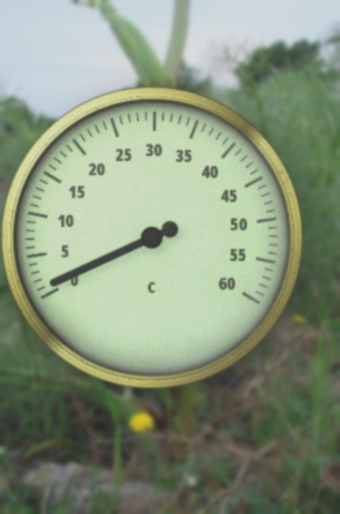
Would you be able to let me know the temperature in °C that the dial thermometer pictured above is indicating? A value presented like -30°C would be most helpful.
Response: 1°C
